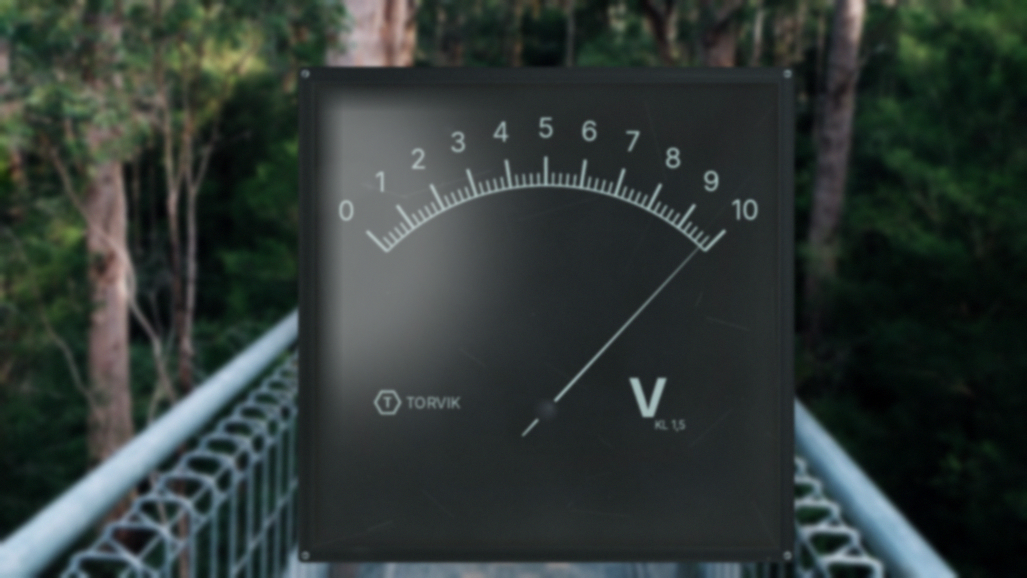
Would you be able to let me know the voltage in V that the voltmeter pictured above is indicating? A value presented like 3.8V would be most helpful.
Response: 9.8V
